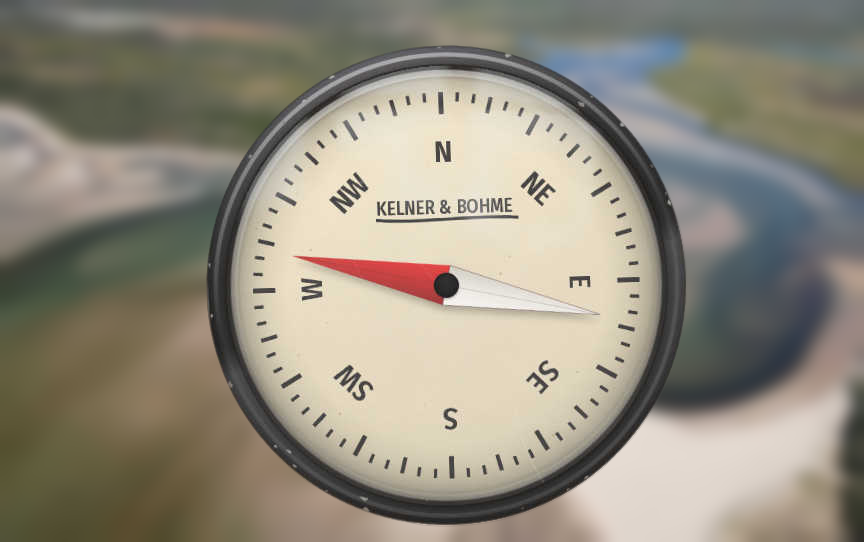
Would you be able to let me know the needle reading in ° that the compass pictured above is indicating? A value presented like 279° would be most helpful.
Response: 282.5°
